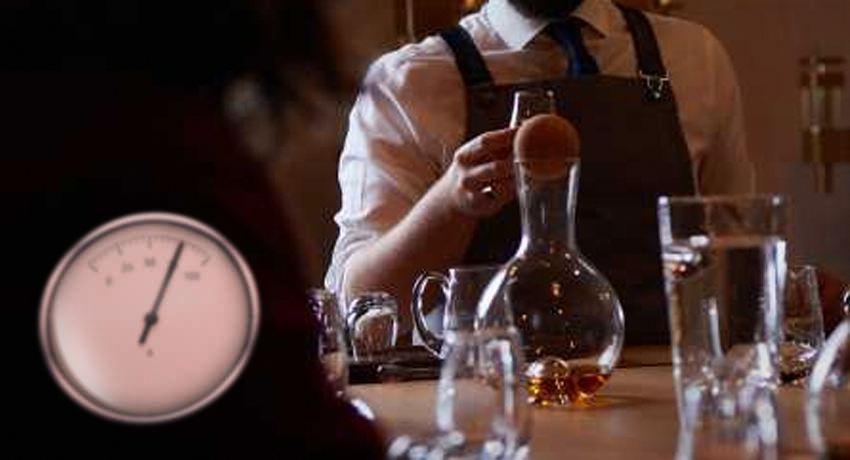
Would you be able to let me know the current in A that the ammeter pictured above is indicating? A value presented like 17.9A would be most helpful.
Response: 75A
